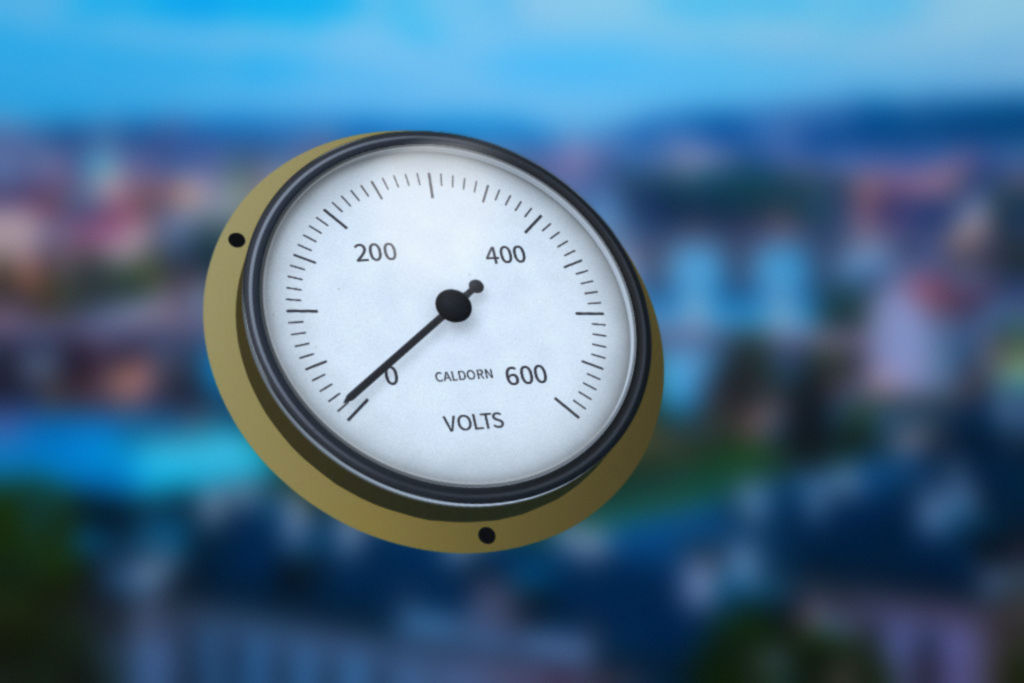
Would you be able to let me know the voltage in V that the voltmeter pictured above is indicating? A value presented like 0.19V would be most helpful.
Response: 10V
